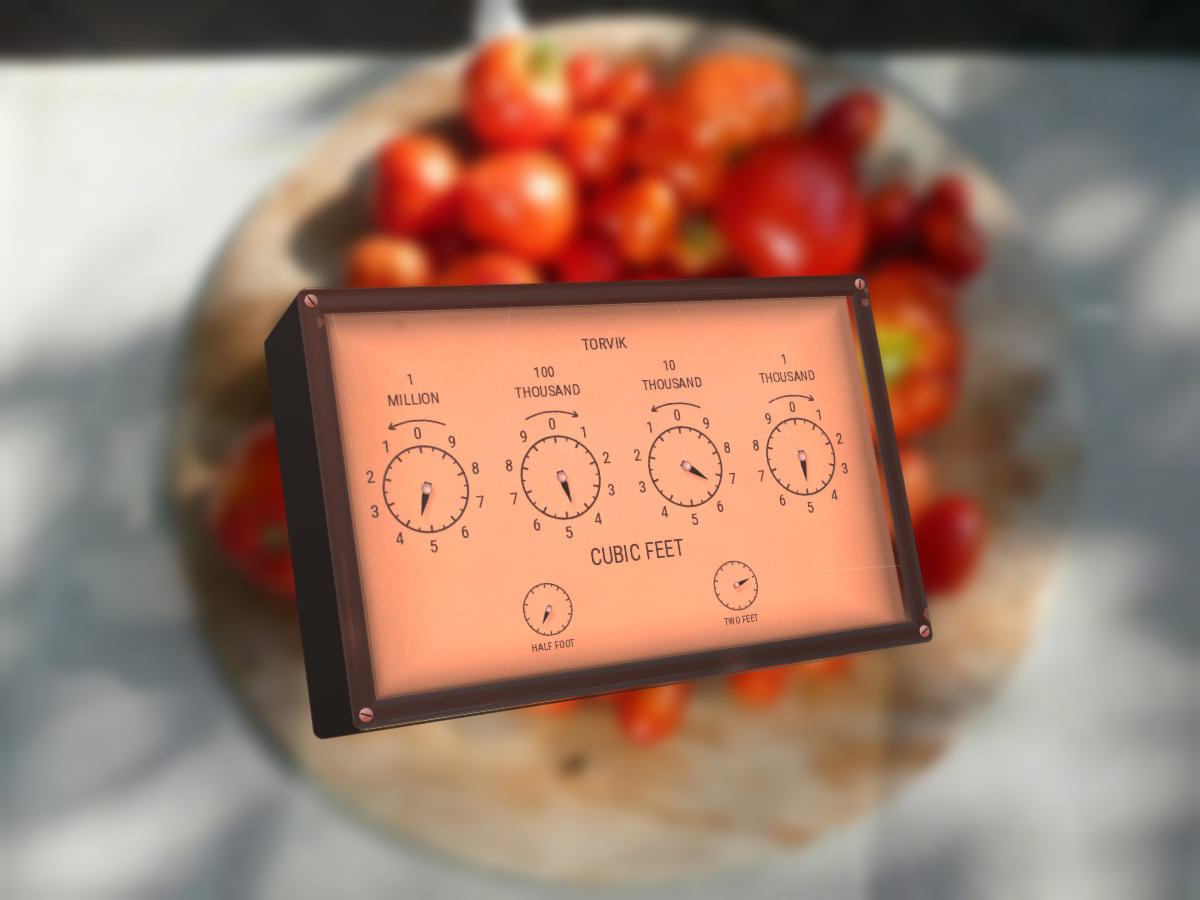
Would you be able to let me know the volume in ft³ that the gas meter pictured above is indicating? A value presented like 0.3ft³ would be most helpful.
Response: 446500ft³
